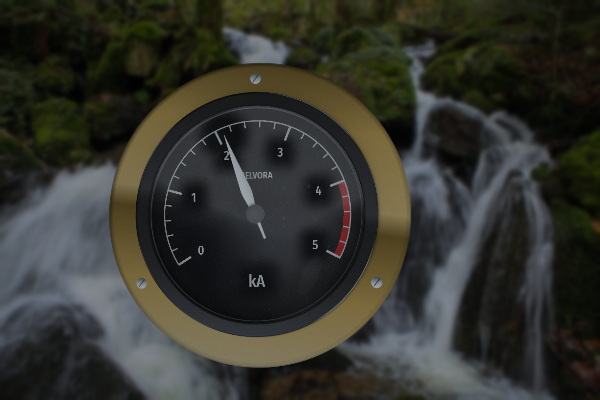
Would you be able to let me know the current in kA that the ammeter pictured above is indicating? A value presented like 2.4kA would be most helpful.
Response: 2.1kA
